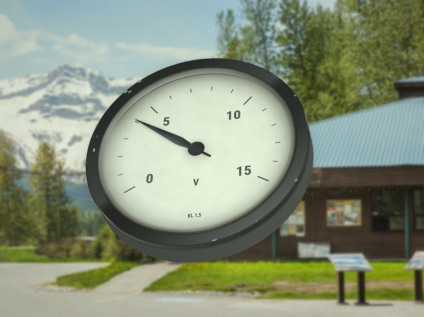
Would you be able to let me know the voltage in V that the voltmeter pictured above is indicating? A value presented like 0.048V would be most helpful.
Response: 4V
